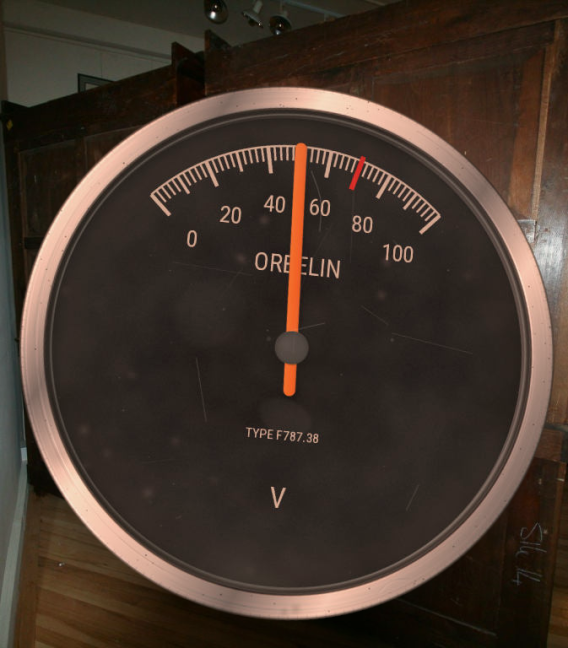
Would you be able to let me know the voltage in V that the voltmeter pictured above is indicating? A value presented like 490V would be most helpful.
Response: 50V
